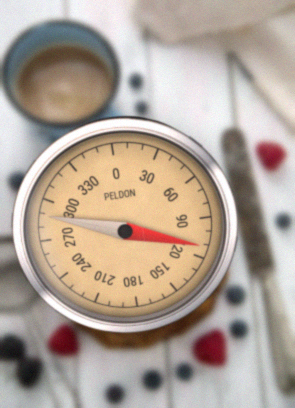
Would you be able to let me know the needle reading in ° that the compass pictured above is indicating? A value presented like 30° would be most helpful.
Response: 110°
